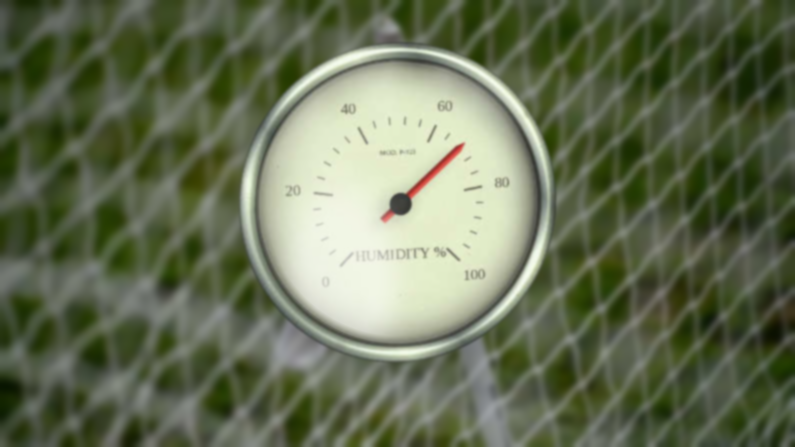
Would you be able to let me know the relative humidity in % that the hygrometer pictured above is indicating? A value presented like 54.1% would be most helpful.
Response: 68%
